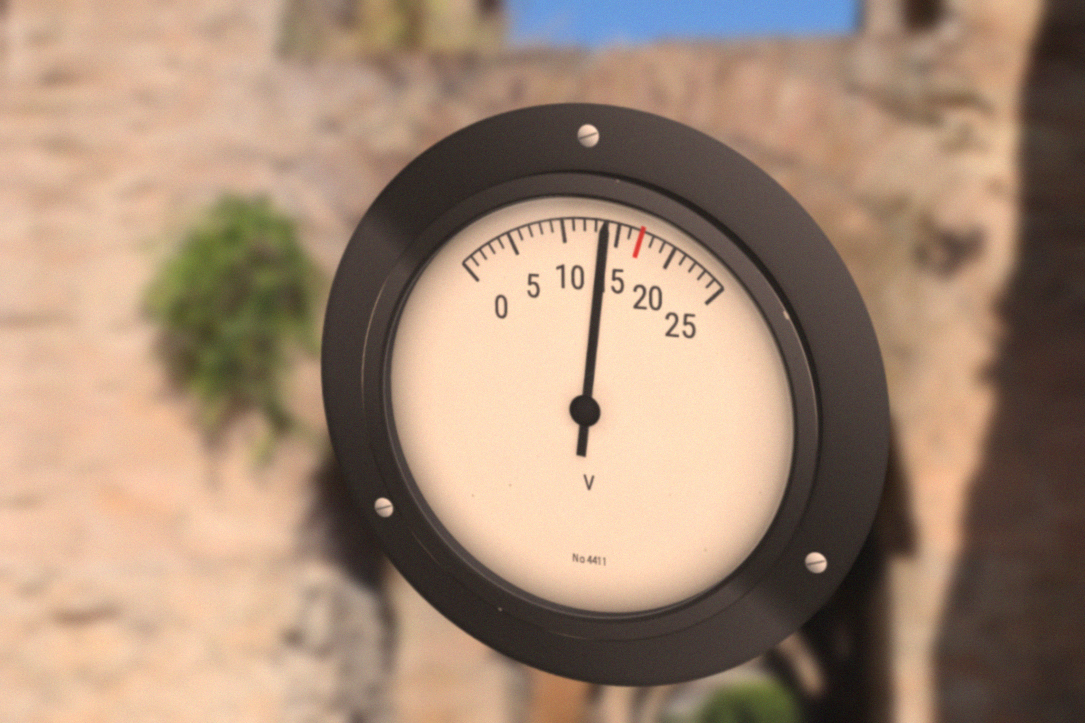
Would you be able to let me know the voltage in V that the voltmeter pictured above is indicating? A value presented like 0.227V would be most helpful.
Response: 14V
